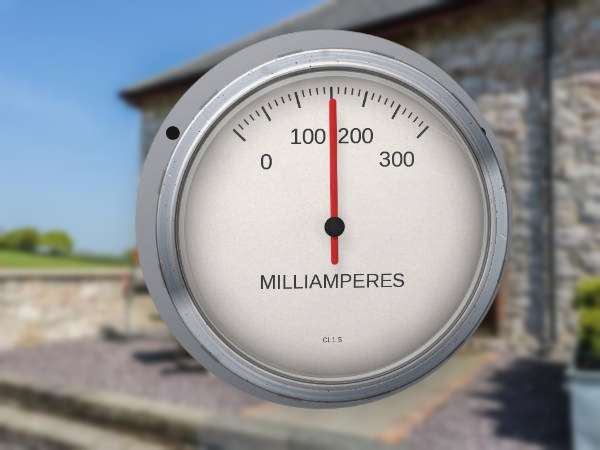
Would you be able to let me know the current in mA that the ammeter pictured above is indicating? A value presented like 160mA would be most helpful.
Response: 150mA
